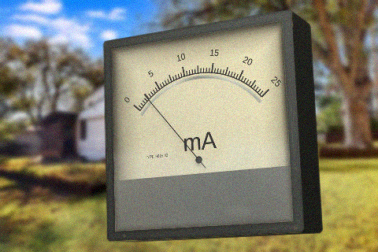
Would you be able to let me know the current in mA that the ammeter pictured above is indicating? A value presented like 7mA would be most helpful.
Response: 2.5mA
